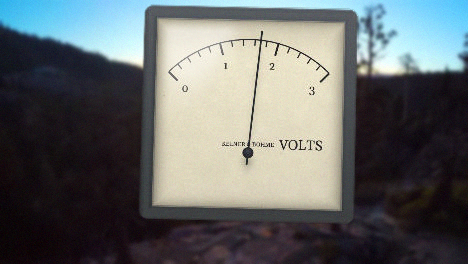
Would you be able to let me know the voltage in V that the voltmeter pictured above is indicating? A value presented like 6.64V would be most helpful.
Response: 1.7V
